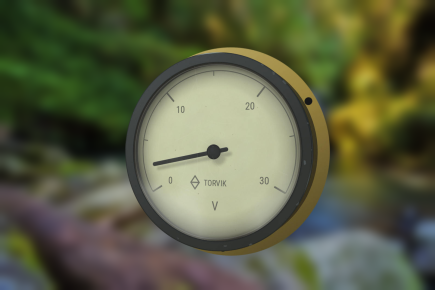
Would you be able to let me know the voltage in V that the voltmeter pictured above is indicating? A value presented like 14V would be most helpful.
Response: 2.5V
